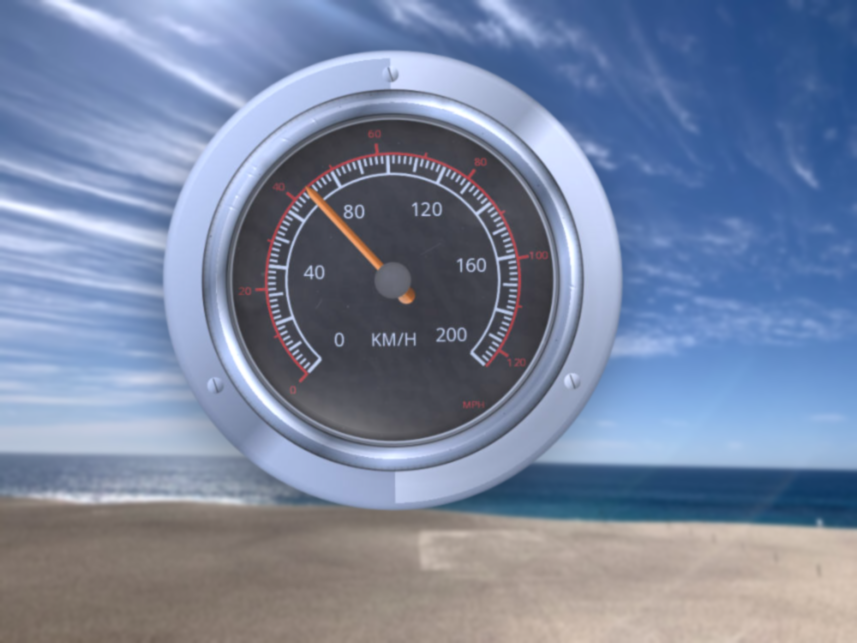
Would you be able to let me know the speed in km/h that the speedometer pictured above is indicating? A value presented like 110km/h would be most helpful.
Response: 70km/h
